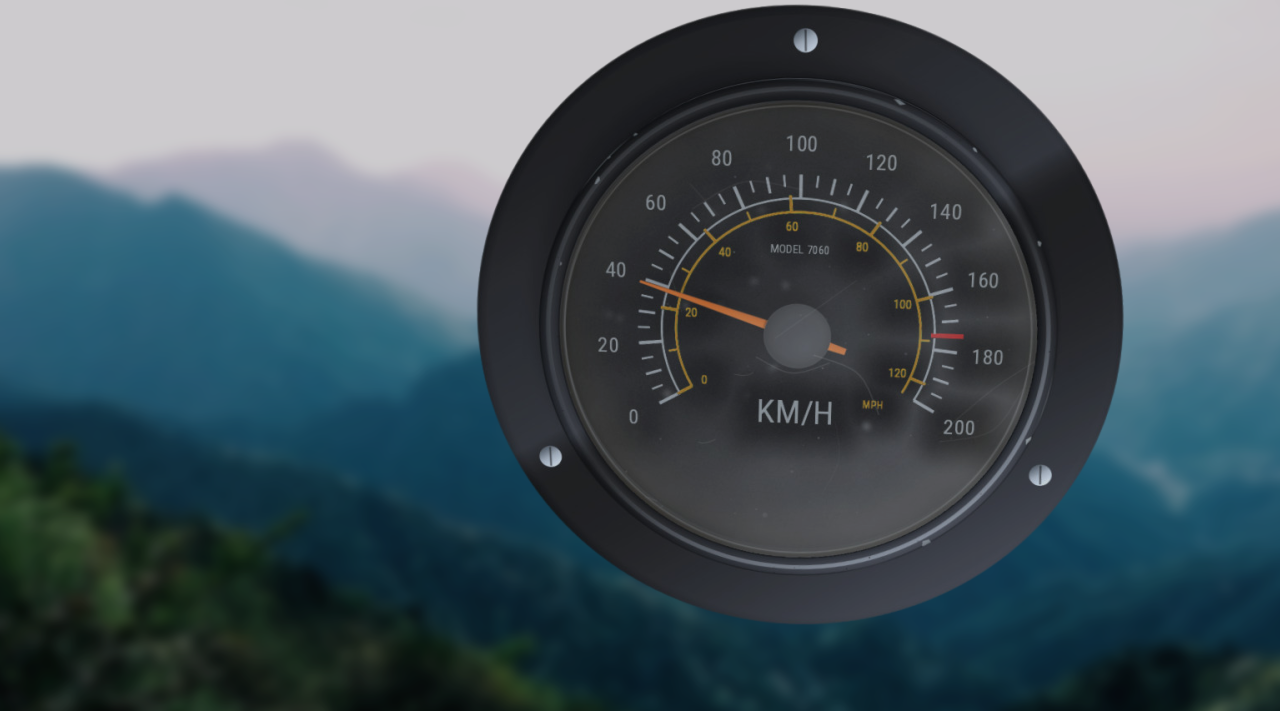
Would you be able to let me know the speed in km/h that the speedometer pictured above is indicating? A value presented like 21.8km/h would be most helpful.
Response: 40km/h
